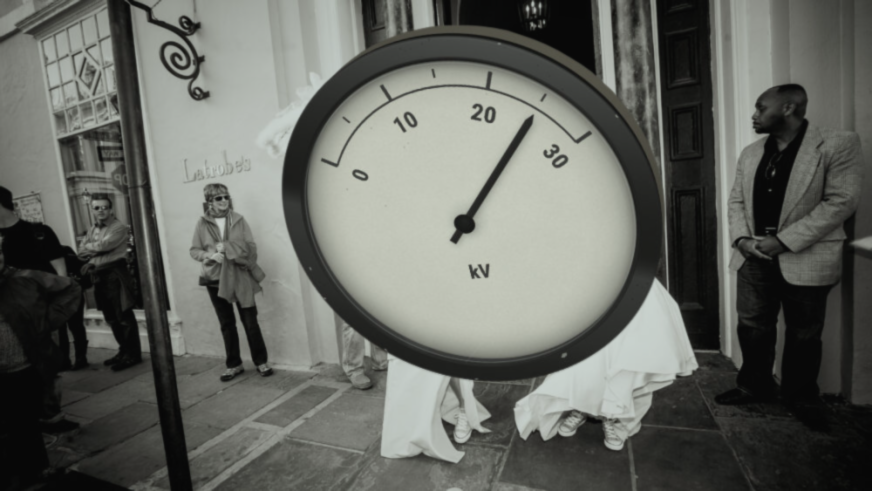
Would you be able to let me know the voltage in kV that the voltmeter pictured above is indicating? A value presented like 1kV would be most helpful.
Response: 25kV
